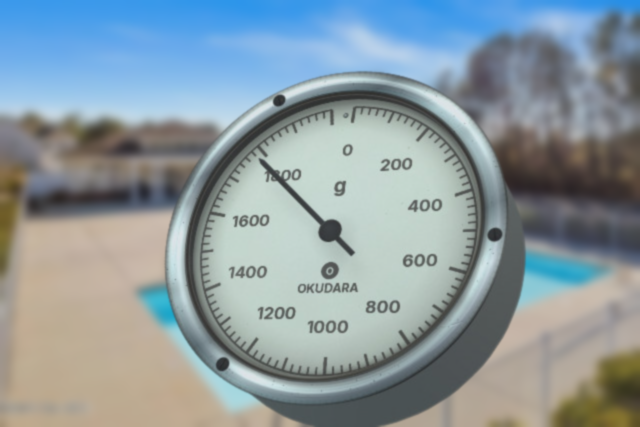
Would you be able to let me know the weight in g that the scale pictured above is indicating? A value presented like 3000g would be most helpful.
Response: 1780g
